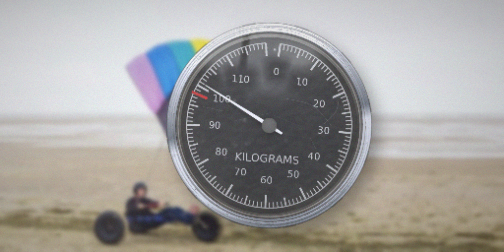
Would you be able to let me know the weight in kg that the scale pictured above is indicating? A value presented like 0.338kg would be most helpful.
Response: 101kg
